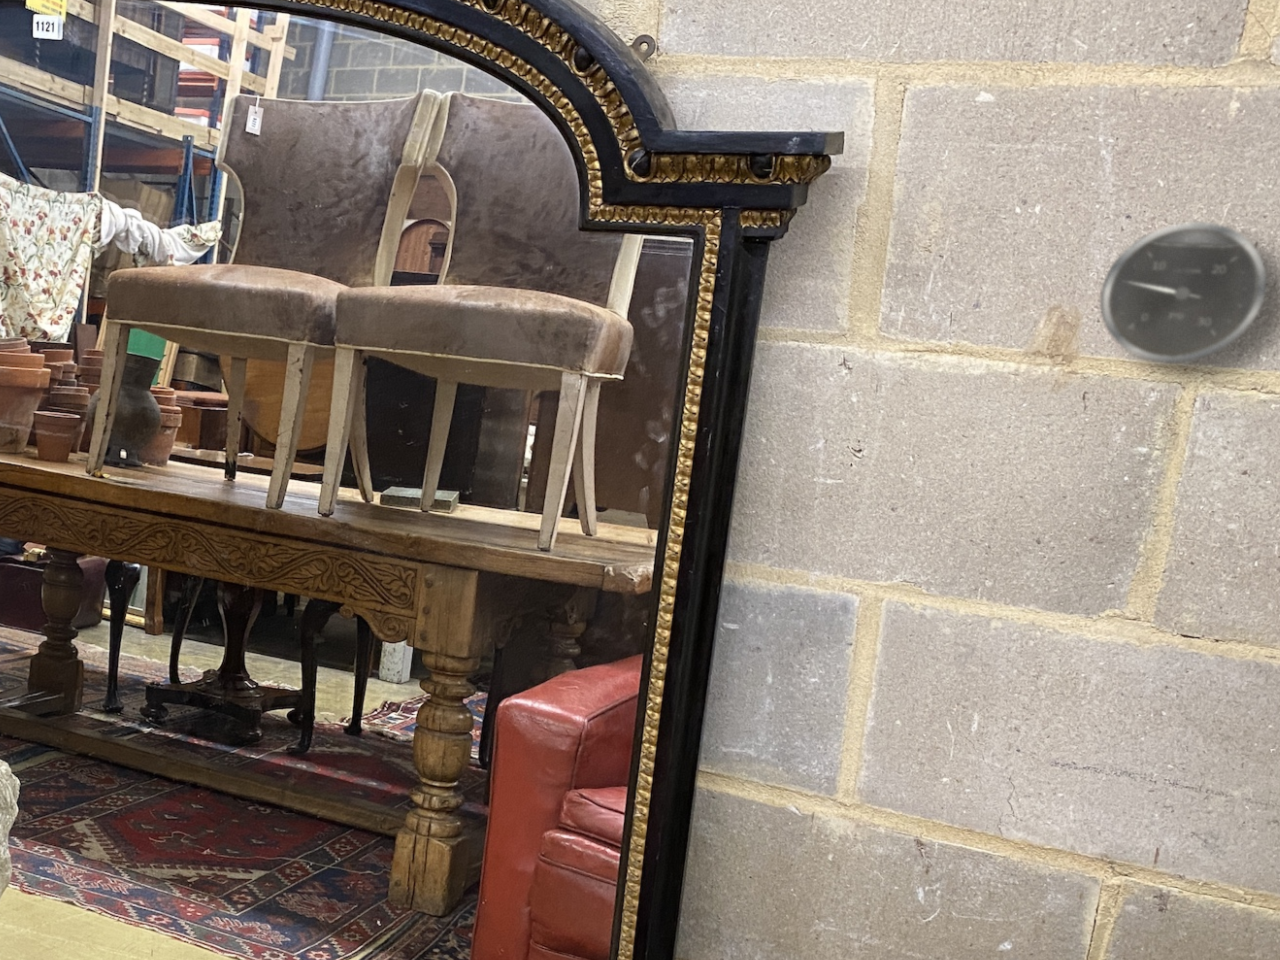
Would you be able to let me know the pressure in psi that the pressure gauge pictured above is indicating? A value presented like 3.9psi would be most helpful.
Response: 6psi
